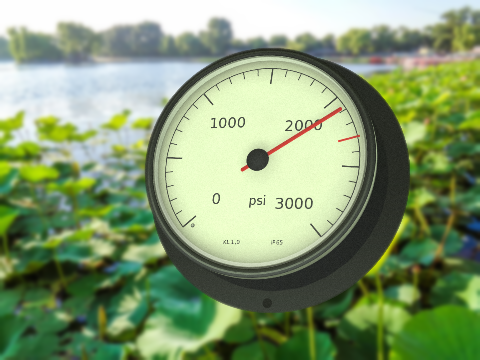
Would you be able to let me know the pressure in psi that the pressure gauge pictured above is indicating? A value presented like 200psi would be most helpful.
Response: 2100psi
